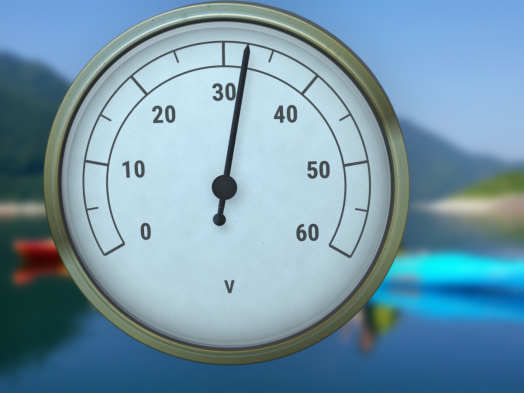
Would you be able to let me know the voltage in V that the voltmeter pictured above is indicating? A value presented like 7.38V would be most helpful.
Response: 32.5V
